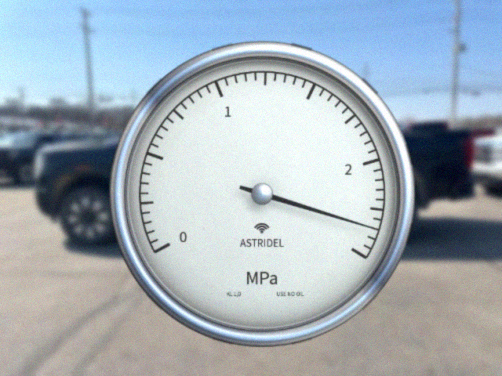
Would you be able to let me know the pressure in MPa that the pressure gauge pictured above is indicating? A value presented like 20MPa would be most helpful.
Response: 2.35MPa
